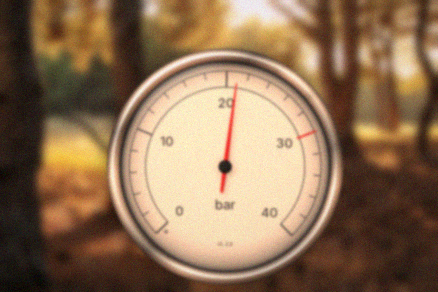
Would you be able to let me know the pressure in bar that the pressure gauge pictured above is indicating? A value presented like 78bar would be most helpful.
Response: 21bar
